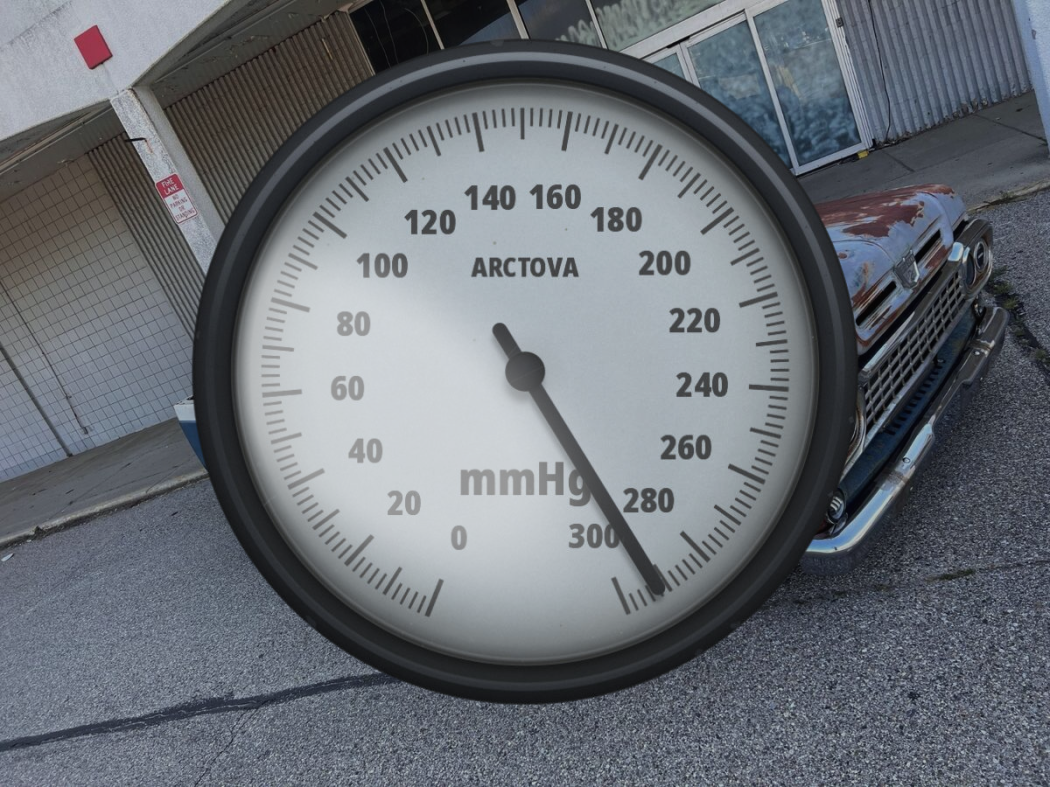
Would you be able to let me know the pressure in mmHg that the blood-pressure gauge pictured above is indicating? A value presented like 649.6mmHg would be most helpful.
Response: 292mmHg
